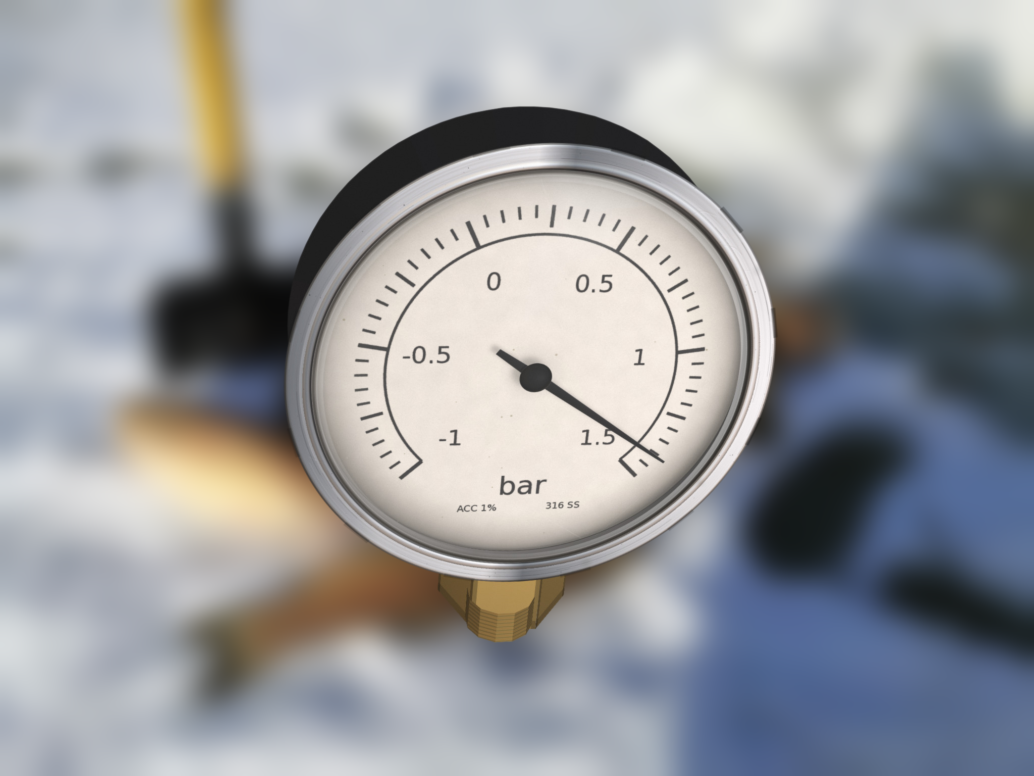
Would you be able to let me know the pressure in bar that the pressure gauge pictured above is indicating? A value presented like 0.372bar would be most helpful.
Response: 1.4bar
